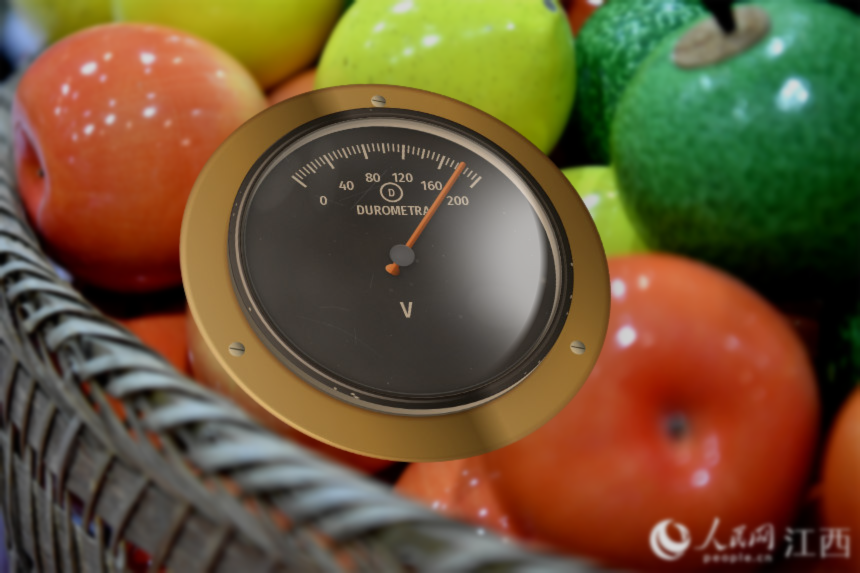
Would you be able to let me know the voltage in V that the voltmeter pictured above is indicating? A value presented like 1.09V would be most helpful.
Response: 180V
